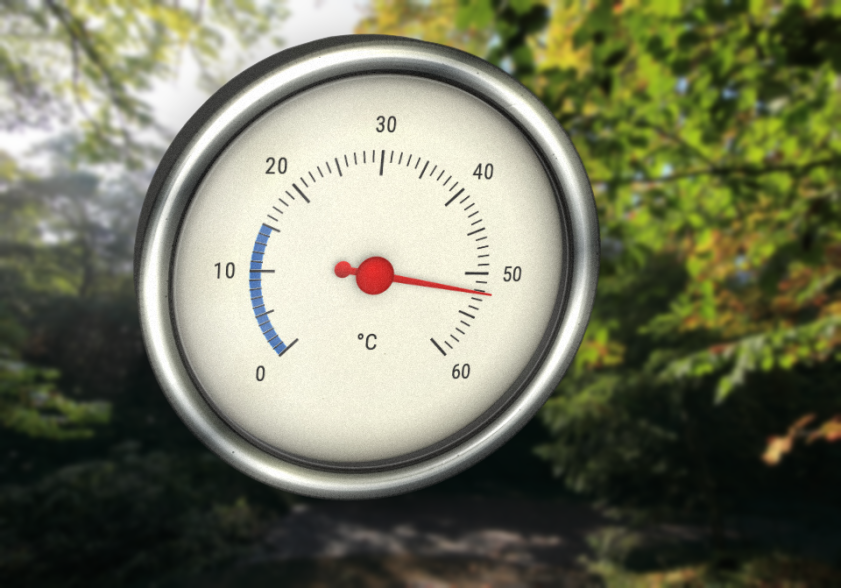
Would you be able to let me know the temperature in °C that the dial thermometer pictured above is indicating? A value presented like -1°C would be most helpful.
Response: 52°C
